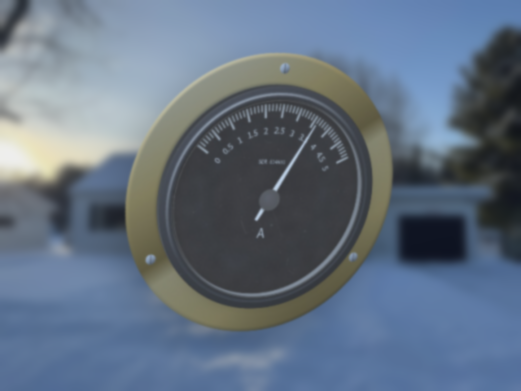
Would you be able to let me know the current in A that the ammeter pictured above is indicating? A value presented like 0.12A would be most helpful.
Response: 3.5A
